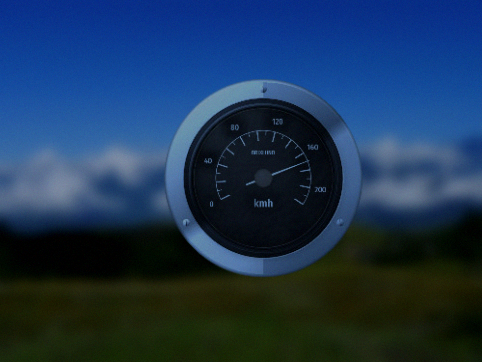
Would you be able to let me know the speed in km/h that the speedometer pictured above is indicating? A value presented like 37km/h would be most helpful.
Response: 170km/h
